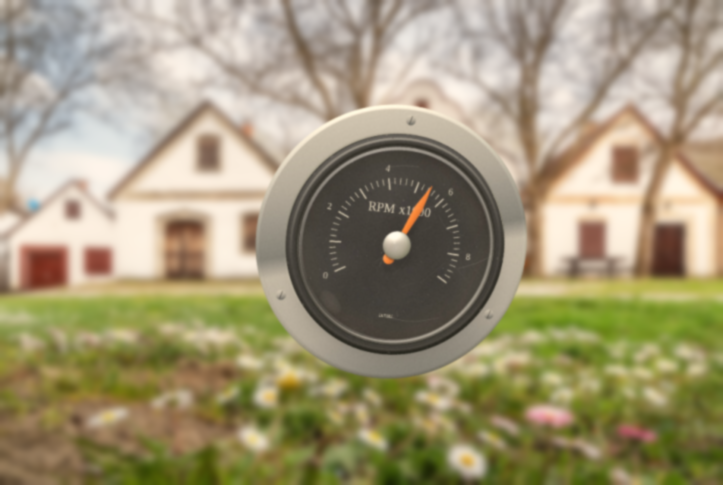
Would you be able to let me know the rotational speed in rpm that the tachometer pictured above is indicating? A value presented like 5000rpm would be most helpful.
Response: 5400rpm
